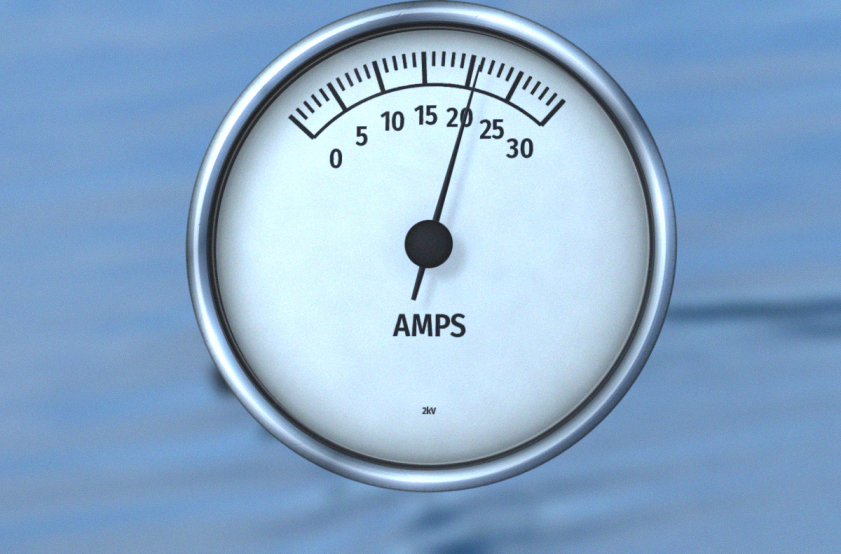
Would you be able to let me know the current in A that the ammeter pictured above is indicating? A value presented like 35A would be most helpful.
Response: 21A
